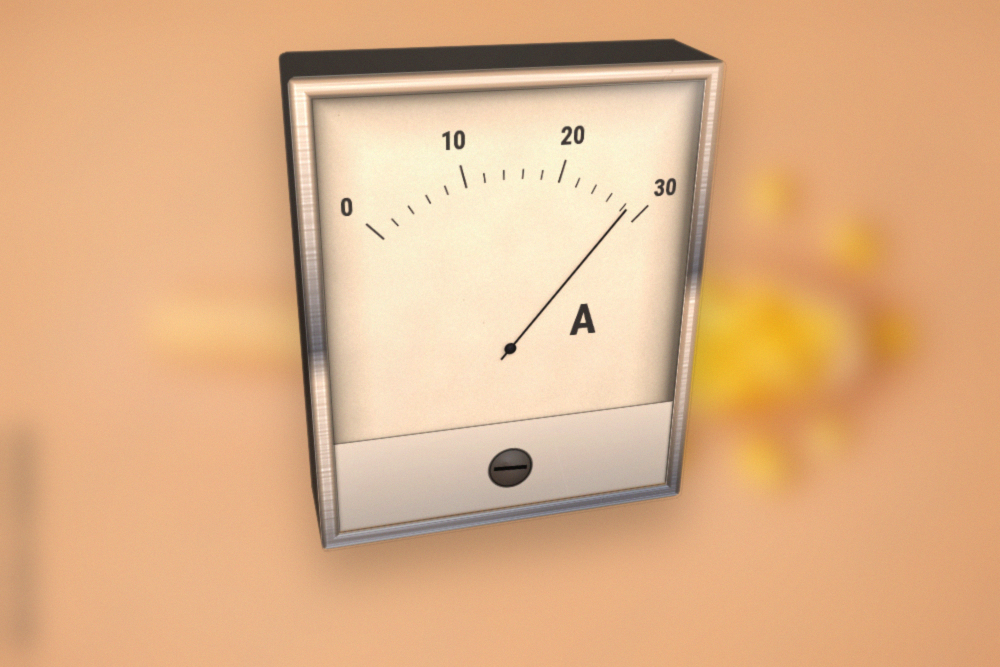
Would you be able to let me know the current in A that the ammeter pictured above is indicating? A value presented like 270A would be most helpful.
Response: 28A
